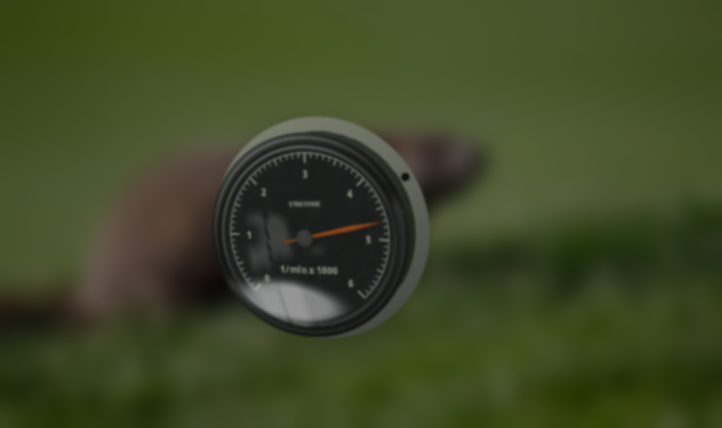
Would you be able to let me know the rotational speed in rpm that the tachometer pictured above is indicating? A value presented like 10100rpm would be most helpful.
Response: 4700rpm
